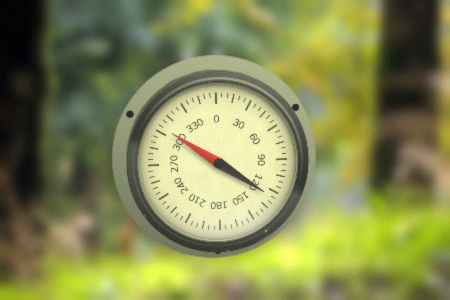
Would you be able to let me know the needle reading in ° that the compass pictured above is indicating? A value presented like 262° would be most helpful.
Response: 305°
